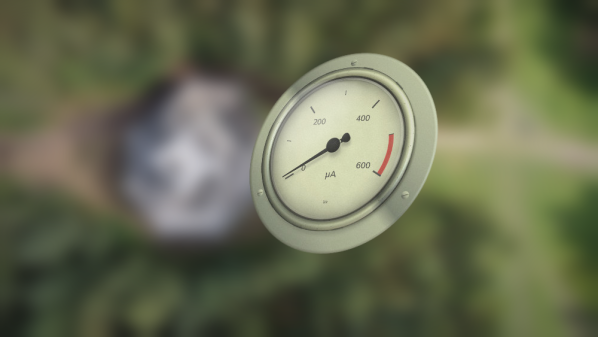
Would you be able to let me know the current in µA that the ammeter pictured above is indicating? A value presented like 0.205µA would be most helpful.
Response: 0µA
